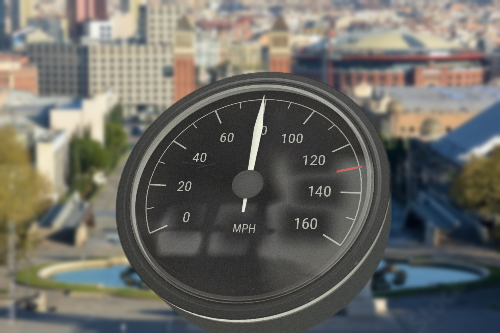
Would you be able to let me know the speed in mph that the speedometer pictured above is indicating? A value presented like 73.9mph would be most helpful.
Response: 80mph
